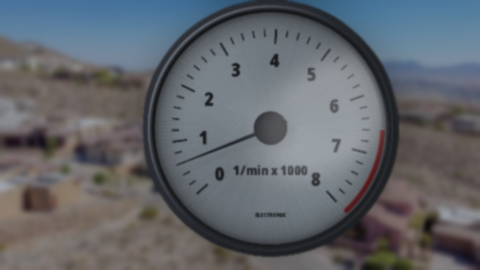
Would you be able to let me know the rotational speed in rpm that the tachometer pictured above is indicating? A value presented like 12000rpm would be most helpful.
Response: 600rpm
